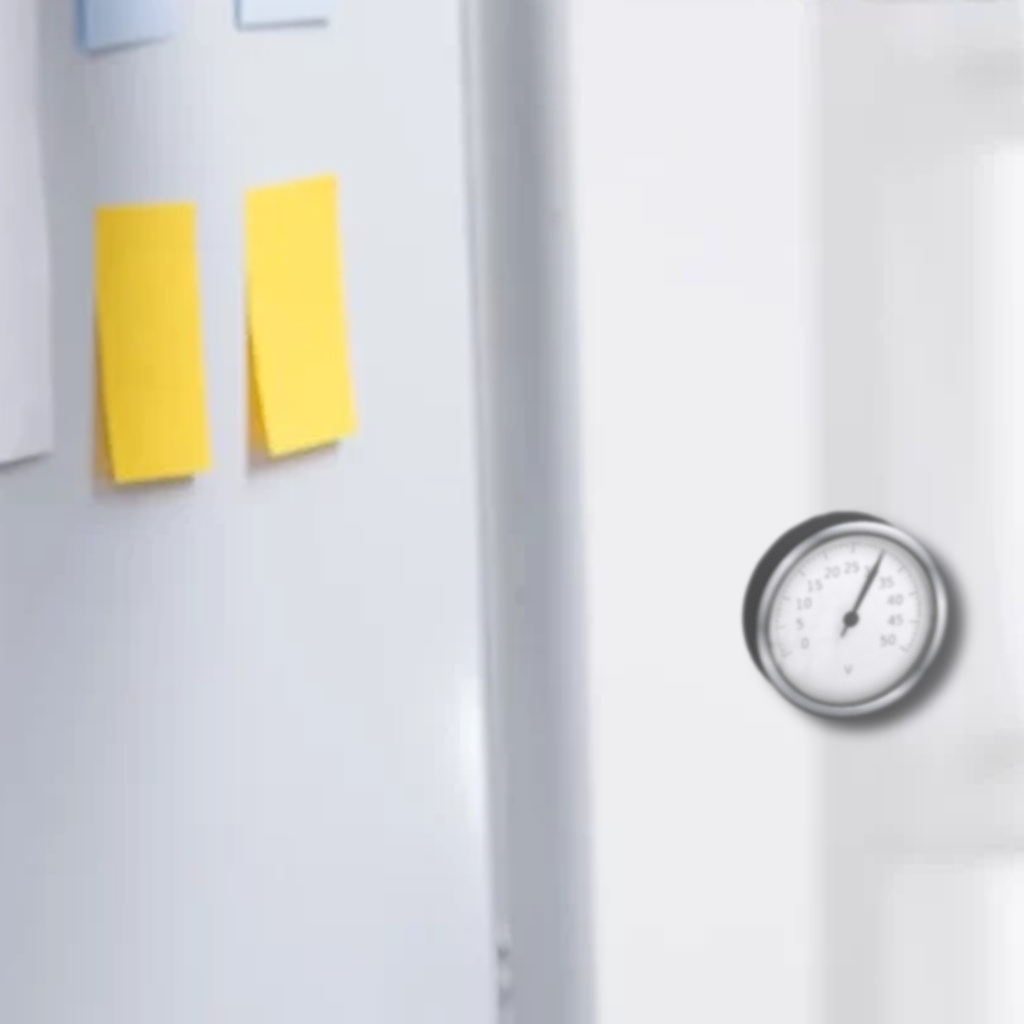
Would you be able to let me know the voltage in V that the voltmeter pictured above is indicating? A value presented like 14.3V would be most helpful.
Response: 30V
